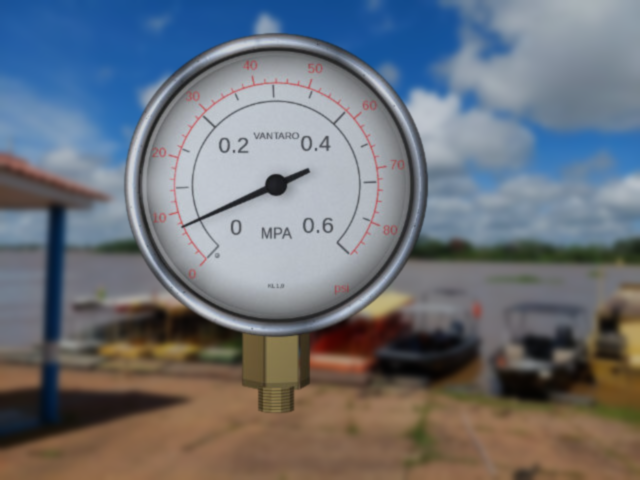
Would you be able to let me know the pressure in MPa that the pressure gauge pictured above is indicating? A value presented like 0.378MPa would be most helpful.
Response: 0.05MPa
